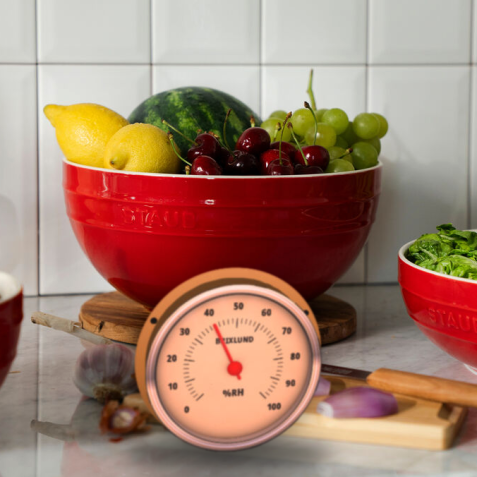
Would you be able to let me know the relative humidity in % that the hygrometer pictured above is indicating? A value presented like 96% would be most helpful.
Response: 40%
